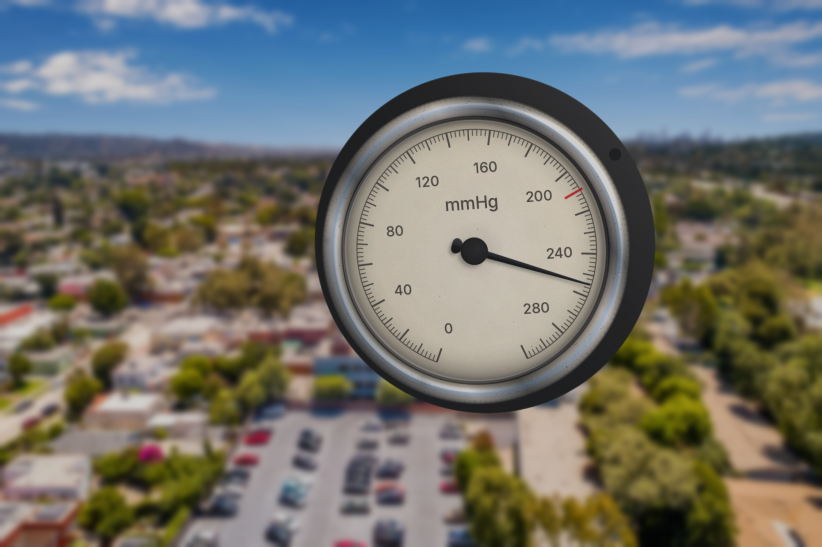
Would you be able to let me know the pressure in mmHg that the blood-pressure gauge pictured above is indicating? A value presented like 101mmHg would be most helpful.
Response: 254mmHg
